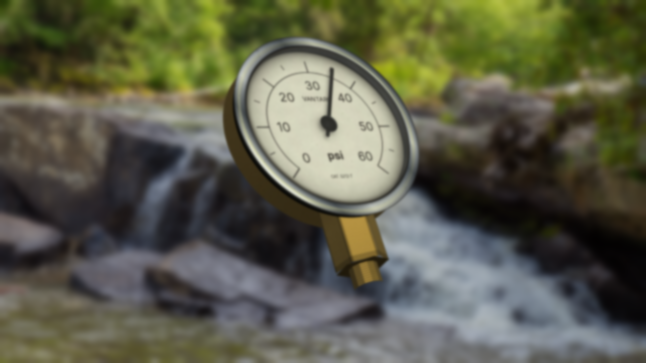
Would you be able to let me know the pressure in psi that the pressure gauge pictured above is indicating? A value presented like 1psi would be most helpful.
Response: 35psi
